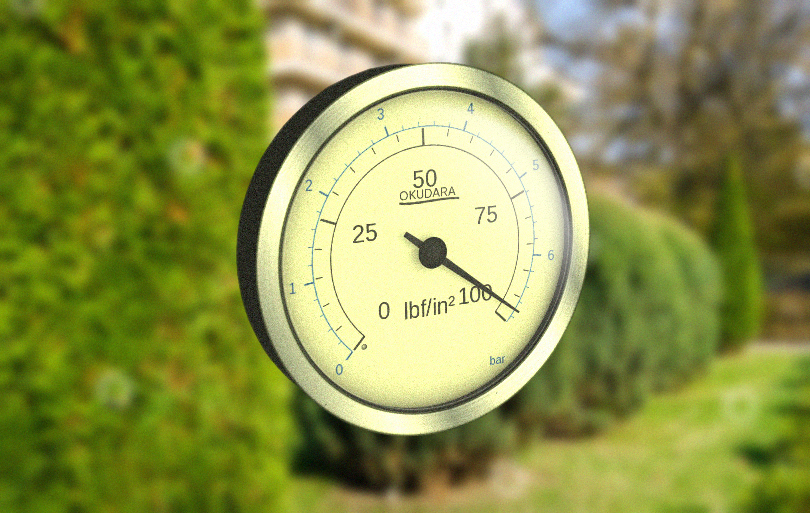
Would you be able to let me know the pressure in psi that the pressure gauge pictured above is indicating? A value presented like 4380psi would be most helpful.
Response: 97.5psi
